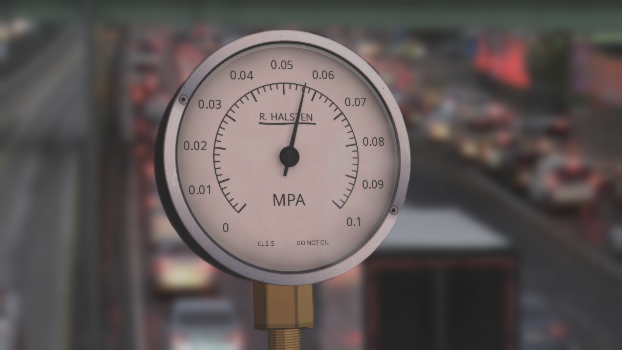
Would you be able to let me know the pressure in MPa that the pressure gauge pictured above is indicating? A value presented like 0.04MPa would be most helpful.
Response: 0.056MPa
